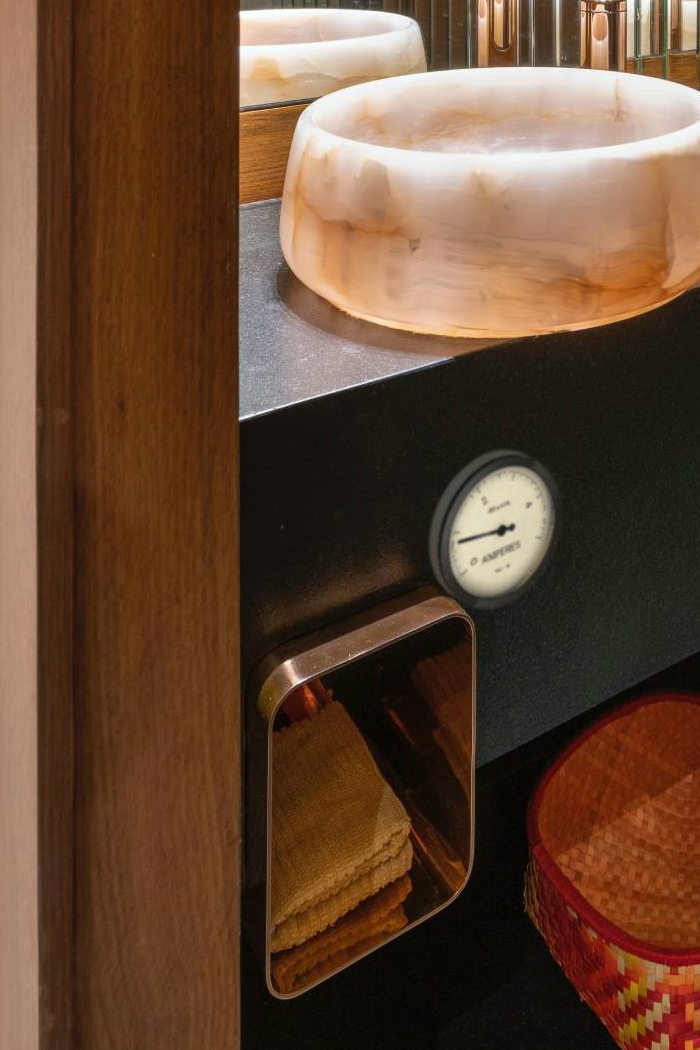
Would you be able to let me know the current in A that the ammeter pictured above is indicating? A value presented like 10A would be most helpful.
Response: 0.8A
